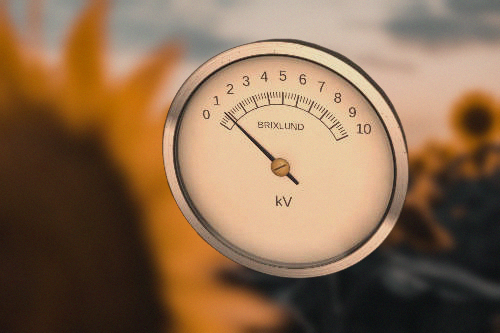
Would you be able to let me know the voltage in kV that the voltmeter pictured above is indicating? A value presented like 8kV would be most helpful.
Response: 1kV
